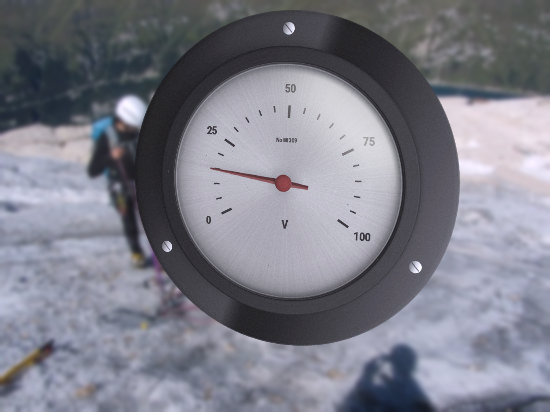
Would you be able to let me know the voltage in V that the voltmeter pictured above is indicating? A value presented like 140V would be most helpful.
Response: 15V
